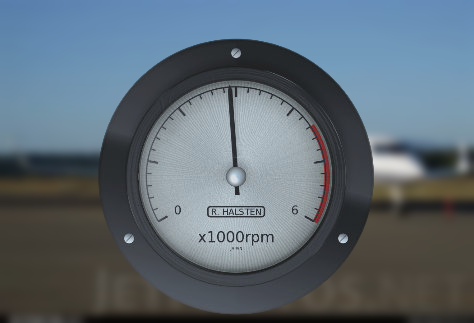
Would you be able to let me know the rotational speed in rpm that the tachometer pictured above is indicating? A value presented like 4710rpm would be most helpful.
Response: 2900rpm
